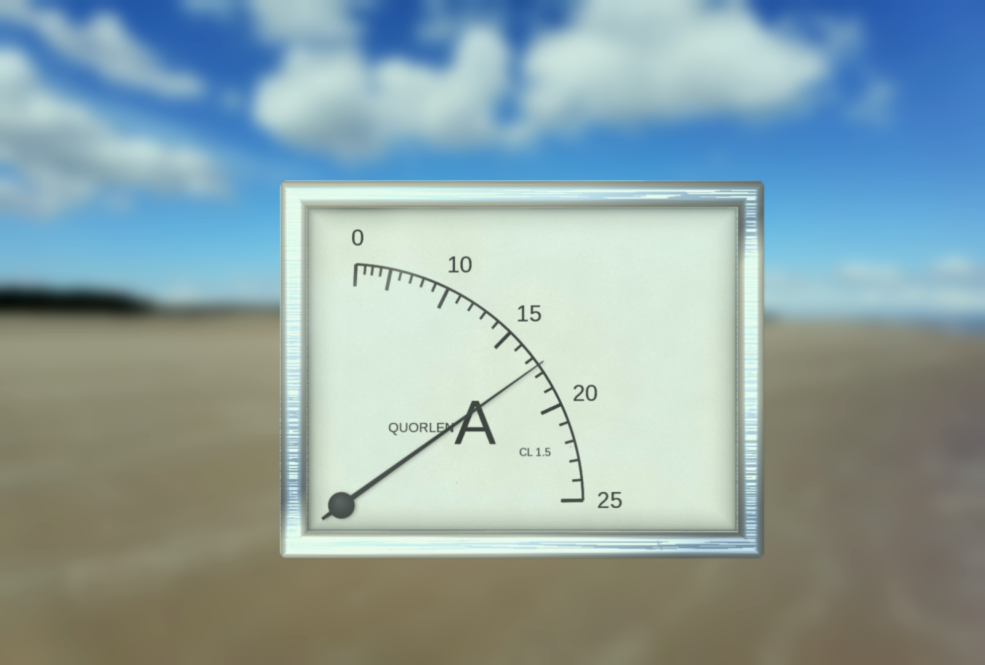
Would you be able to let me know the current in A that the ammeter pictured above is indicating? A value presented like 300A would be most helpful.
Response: 17.5A
